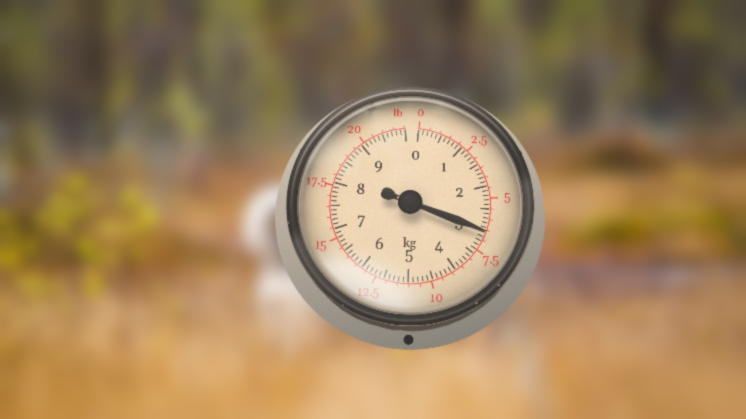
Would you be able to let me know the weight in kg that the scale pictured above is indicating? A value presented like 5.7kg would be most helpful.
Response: 3kg
